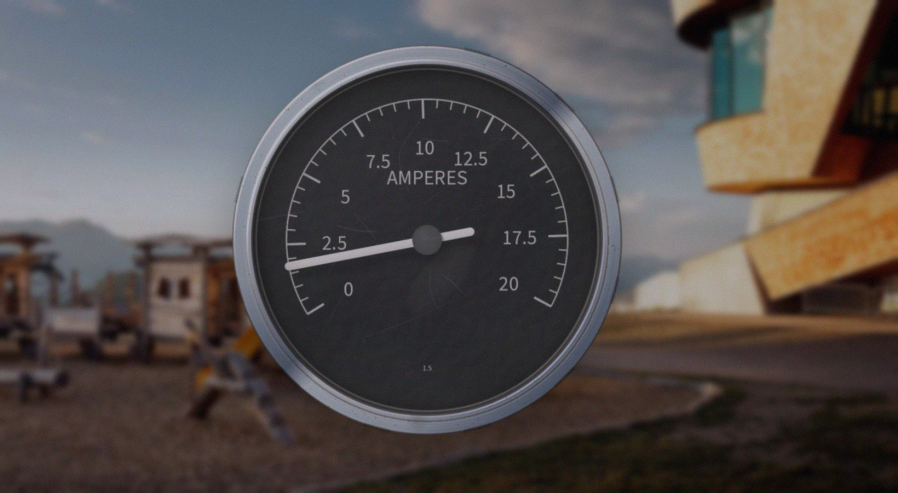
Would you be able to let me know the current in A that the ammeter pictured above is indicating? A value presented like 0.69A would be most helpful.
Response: 1.75A
